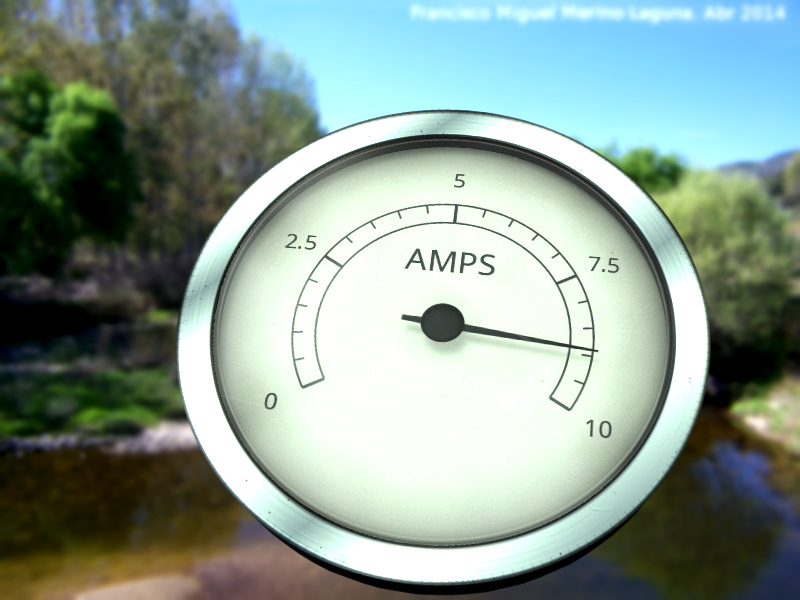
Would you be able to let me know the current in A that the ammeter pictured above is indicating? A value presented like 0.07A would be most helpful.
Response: 9A
